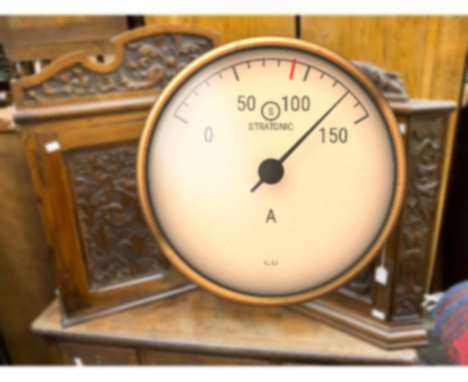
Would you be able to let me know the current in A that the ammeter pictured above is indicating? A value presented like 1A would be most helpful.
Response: 130A
